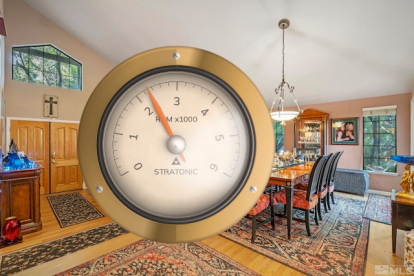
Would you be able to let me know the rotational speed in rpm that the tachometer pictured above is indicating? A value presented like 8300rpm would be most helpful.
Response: 2300rpm
